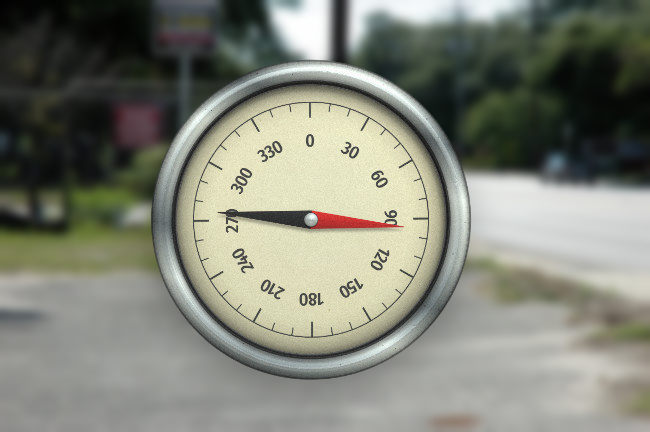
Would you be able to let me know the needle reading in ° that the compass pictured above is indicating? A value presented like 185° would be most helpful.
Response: 95°
